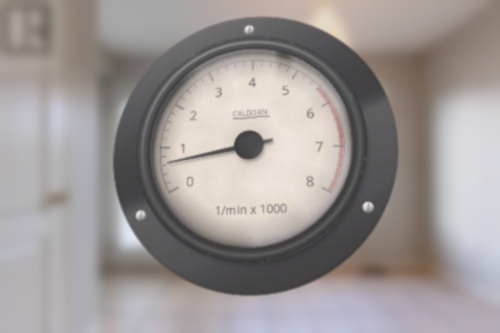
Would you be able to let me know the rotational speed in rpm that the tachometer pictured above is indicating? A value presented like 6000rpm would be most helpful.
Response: 600rpm
